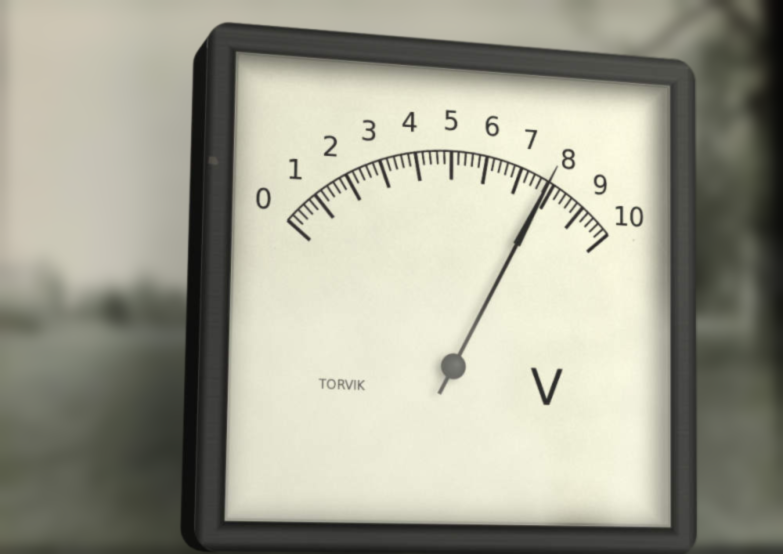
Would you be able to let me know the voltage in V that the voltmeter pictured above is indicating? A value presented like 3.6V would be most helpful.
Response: 7.8V
